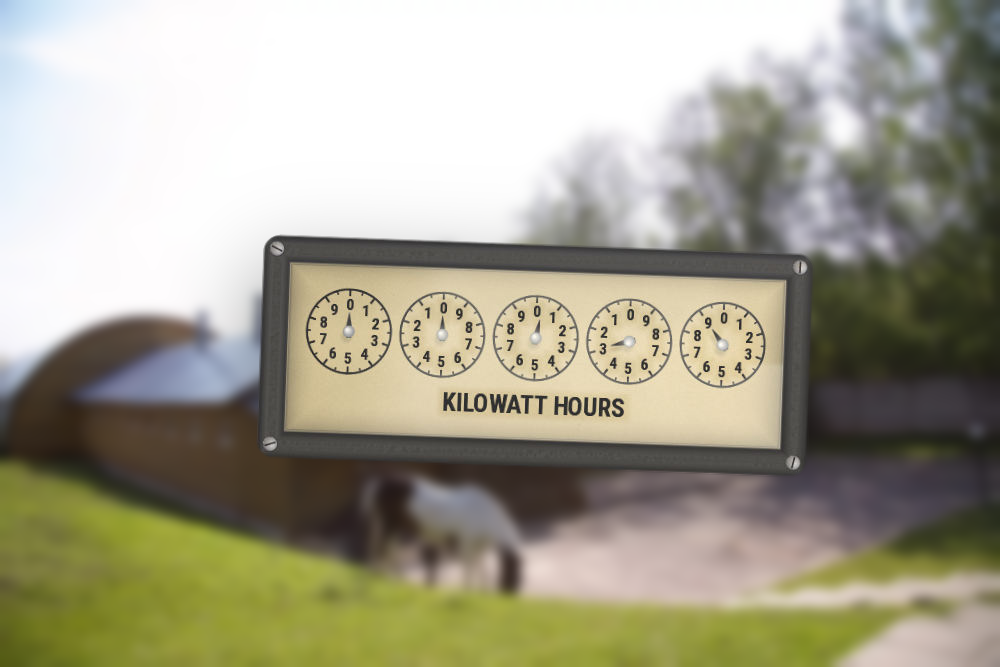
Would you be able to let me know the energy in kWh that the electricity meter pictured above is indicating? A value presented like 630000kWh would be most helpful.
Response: 29kWh
